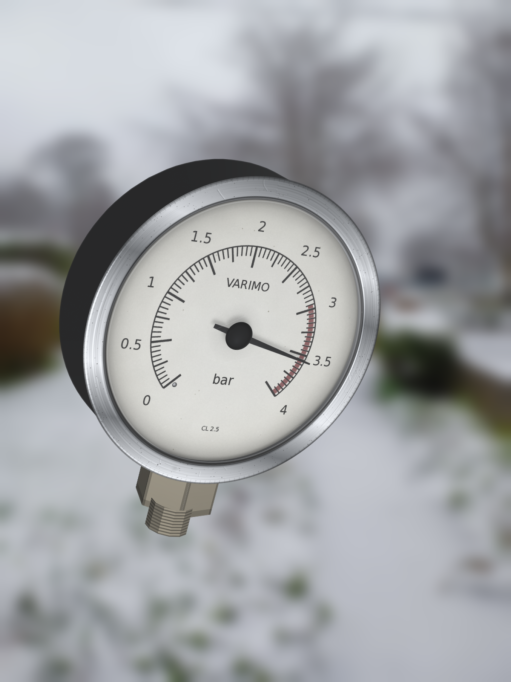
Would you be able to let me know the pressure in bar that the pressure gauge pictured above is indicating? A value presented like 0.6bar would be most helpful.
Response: 3.55bar
